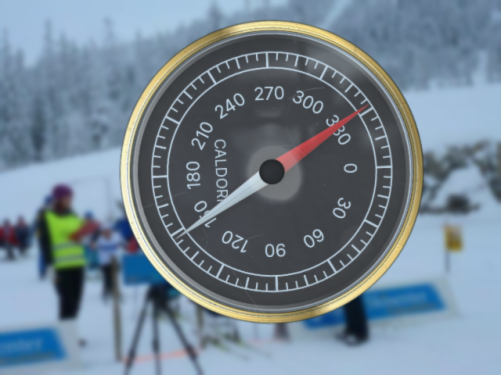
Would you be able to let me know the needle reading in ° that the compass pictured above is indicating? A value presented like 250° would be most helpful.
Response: 327.5°
